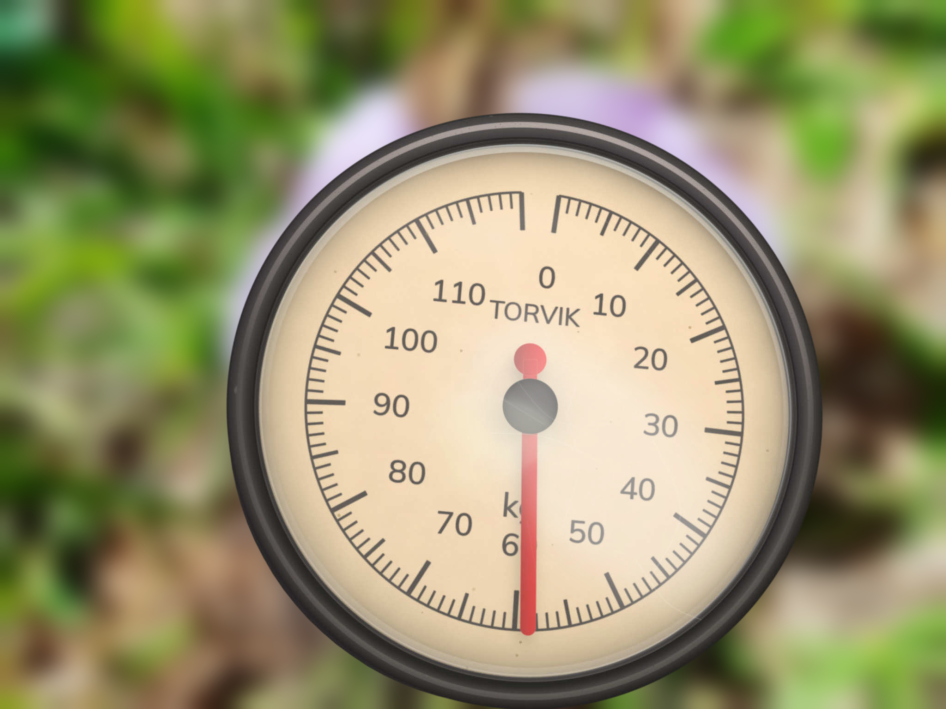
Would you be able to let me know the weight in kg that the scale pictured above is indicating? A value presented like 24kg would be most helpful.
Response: 59kg
